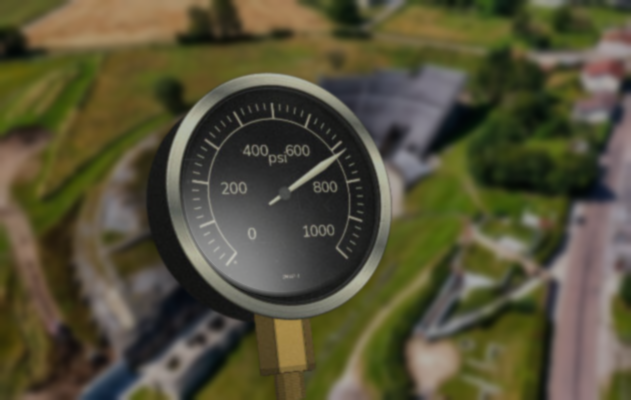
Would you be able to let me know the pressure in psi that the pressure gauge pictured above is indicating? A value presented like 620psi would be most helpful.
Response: 720psi
